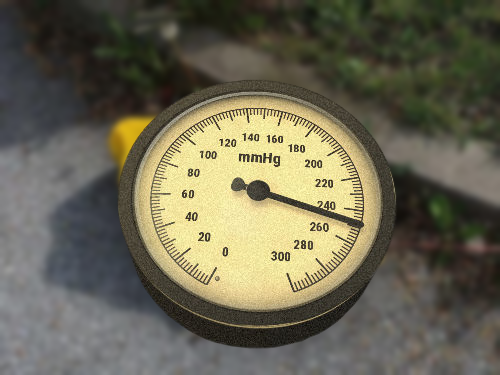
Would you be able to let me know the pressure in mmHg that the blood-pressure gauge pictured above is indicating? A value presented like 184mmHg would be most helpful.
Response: 250mmHg
